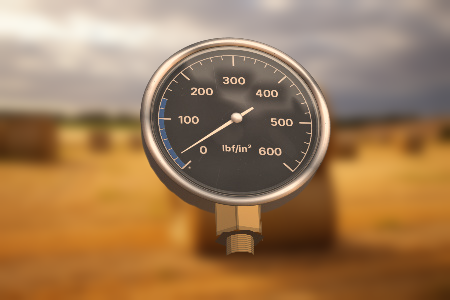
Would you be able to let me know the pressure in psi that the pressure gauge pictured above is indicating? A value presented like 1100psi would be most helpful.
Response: 20psi
